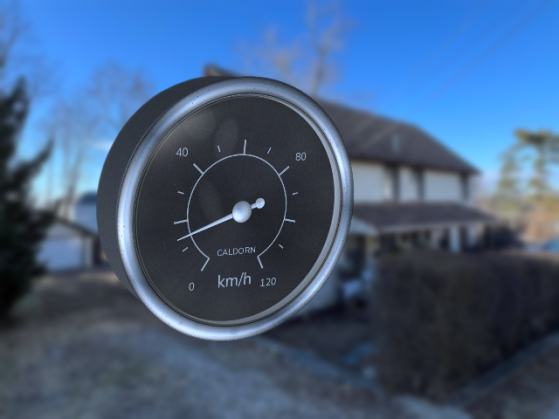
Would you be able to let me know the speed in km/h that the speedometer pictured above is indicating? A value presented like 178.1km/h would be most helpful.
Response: 15km/h
